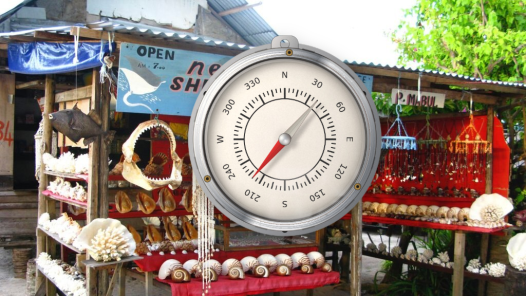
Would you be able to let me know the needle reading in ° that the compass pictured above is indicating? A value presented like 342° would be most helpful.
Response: 220°
